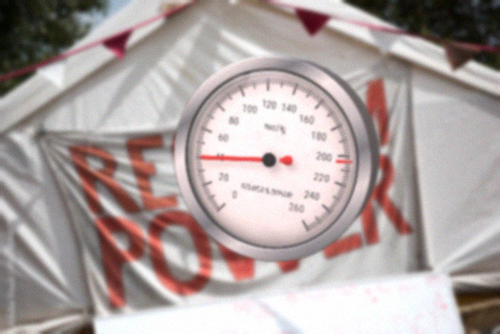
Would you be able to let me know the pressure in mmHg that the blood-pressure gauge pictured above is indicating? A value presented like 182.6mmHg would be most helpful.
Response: 40mmHg
